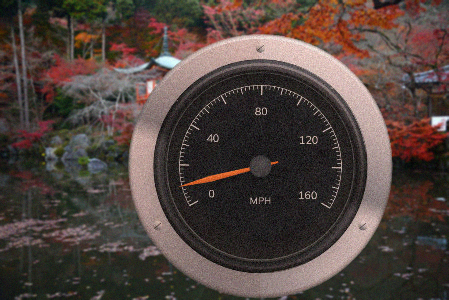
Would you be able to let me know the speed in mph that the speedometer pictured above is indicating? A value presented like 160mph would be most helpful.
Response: 10mph
